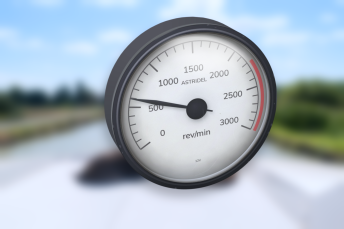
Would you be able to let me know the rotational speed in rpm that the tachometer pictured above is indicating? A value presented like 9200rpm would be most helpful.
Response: 600rpm
